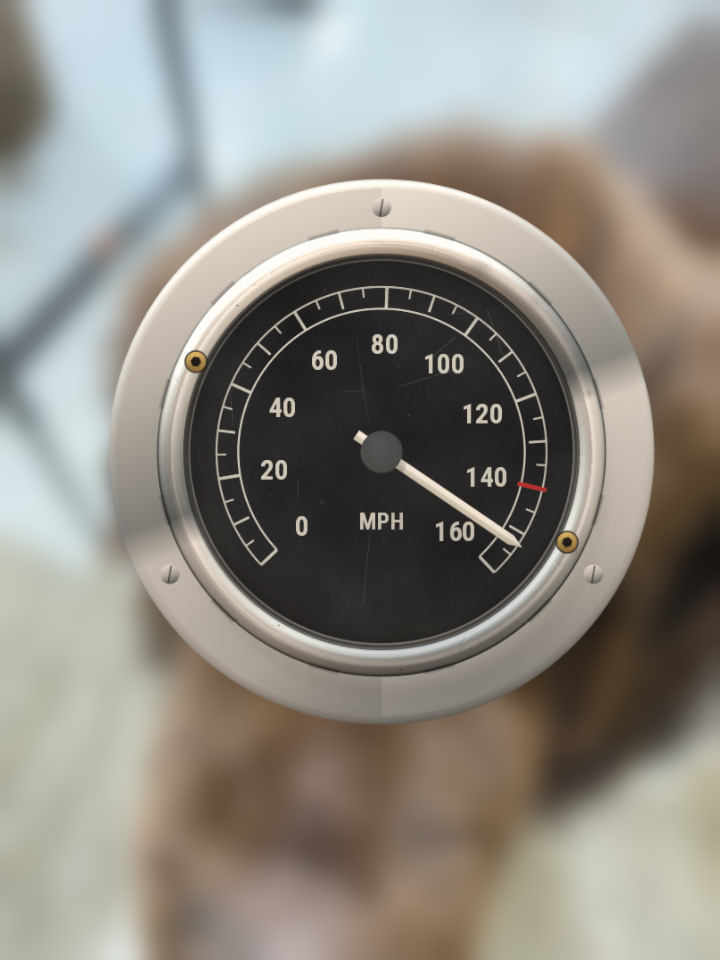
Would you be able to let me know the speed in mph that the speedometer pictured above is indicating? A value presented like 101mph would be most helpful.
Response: 152.5mph
